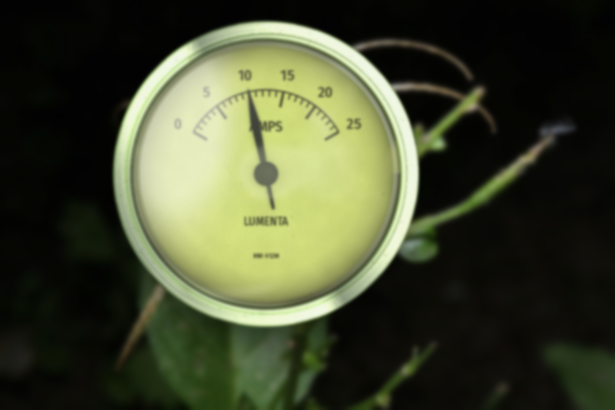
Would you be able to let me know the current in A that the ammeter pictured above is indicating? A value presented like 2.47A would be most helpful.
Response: 10A
